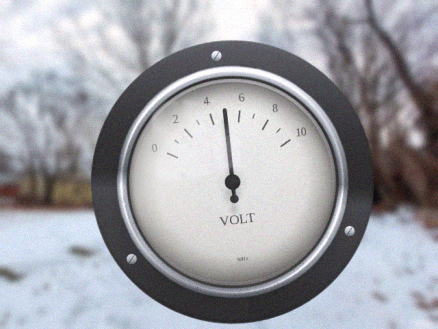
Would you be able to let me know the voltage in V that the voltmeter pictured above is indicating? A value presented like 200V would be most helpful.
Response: 5V
